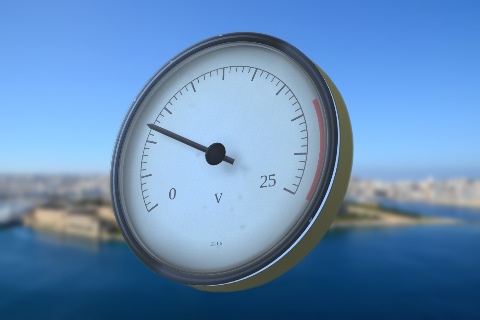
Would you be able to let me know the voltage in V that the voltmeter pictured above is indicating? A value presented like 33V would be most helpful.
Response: 6V
